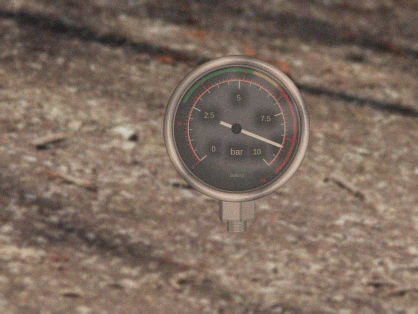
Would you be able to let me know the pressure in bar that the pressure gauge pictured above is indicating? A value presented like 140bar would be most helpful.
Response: 9bar
